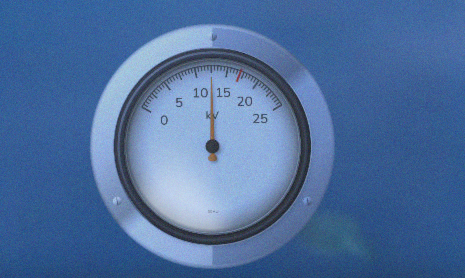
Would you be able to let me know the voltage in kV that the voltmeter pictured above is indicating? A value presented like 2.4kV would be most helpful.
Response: 12.5kV
